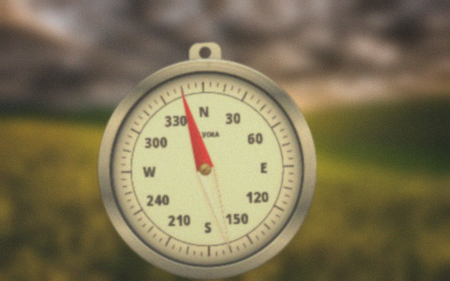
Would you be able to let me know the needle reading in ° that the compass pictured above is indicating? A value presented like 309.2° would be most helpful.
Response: 345°
